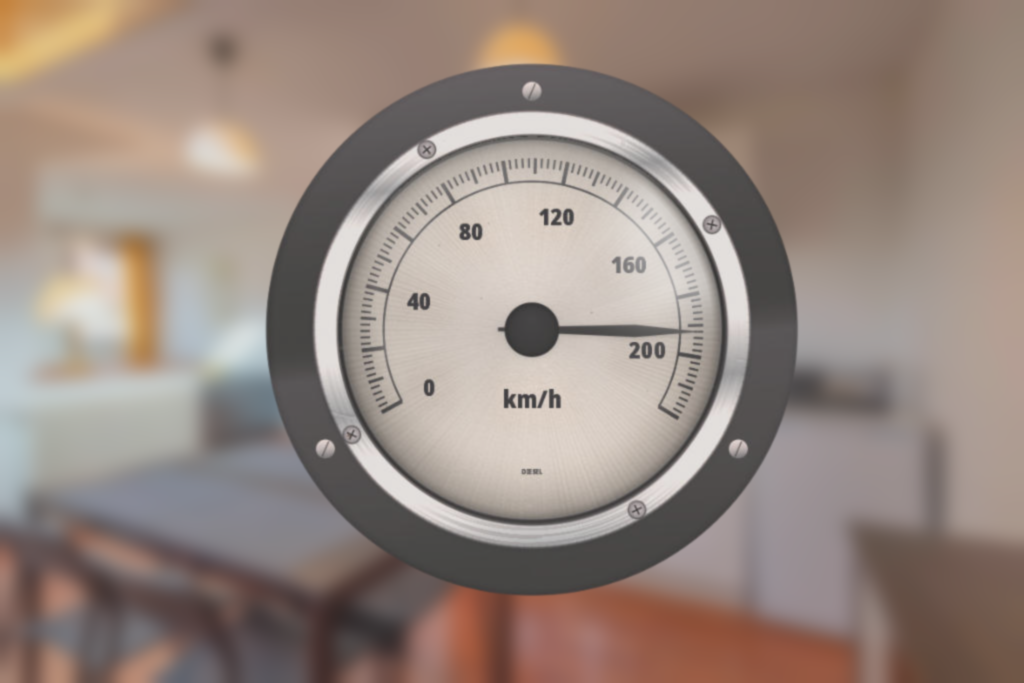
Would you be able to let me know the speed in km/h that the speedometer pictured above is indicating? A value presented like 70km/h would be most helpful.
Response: 192km/h
